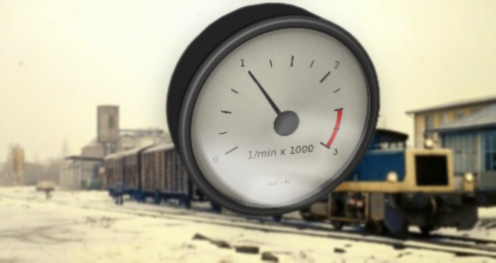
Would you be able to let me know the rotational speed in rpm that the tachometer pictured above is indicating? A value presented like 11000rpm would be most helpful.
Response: 1000rpm
